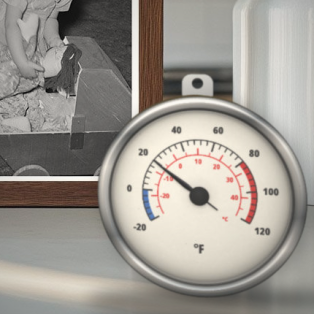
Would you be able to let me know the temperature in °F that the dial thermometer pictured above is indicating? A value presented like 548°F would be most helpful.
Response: 20°F
